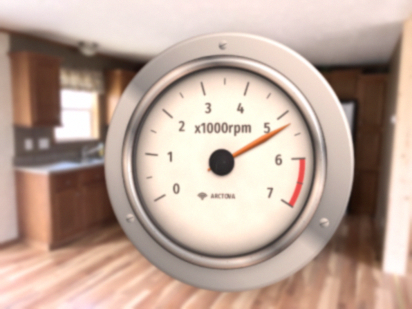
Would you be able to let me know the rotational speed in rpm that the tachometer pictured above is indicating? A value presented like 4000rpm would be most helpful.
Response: 5250rpm
